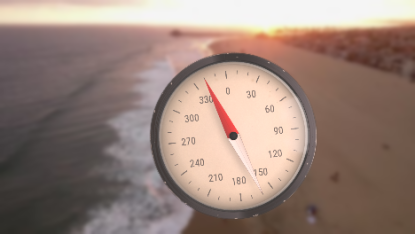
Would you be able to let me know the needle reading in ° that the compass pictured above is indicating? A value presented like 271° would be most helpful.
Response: 340°
